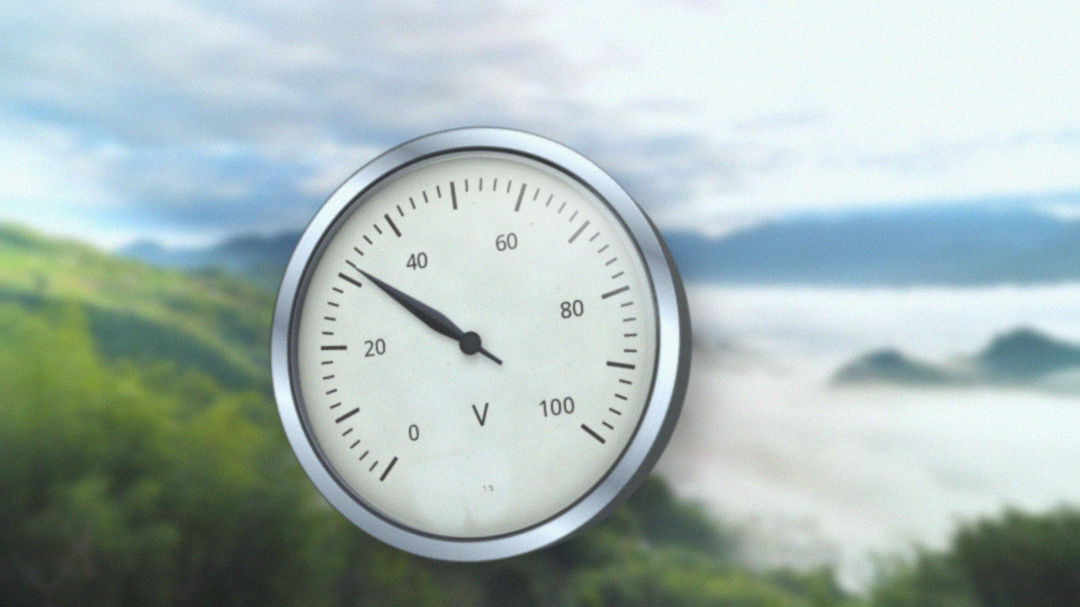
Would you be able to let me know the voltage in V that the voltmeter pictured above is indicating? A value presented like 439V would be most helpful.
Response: 32V
